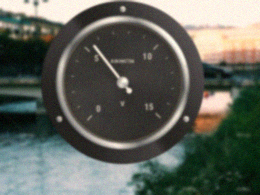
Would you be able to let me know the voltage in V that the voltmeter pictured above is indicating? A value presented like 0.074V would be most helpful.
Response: 5.5V
